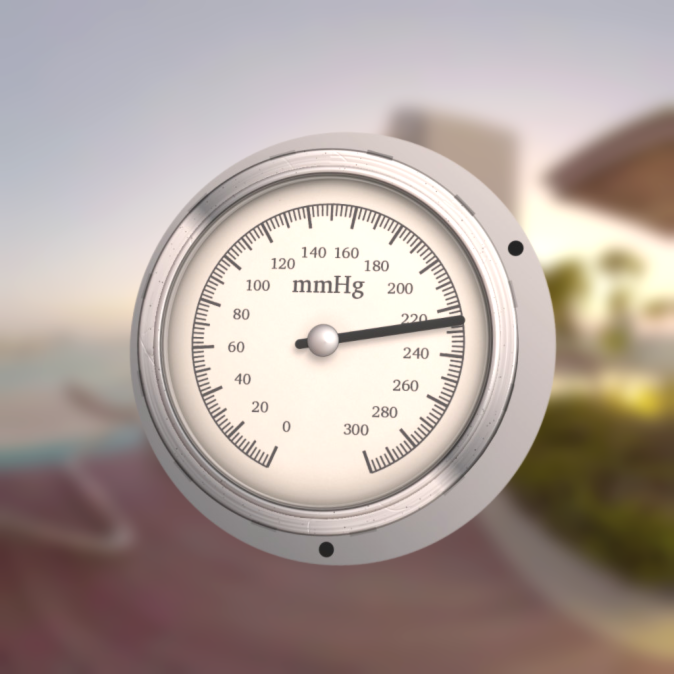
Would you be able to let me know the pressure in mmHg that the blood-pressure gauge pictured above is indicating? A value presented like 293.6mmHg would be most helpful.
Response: 226mmHg
